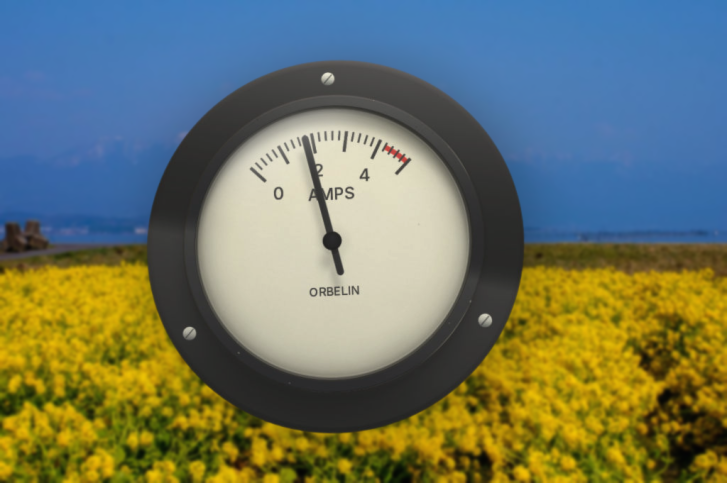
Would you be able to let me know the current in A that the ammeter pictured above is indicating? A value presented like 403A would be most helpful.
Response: 1.8A
